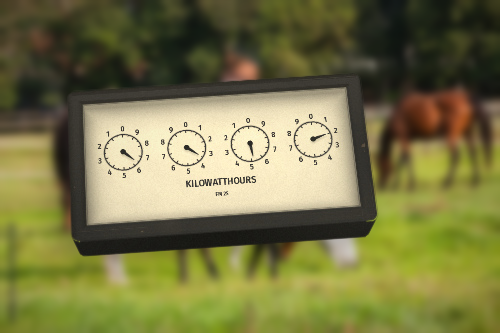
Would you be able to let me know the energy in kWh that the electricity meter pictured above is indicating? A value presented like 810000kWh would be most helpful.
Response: 6352kWh
